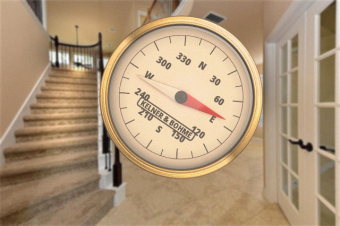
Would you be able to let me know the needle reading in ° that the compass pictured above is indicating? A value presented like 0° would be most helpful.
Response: 82.5°
